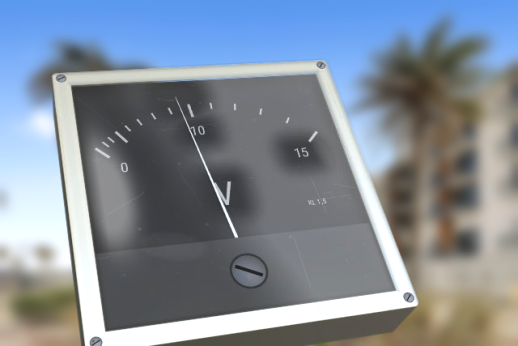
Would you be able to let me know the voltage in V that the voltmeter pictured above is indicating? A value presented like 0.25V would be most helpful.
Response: 9.5V
